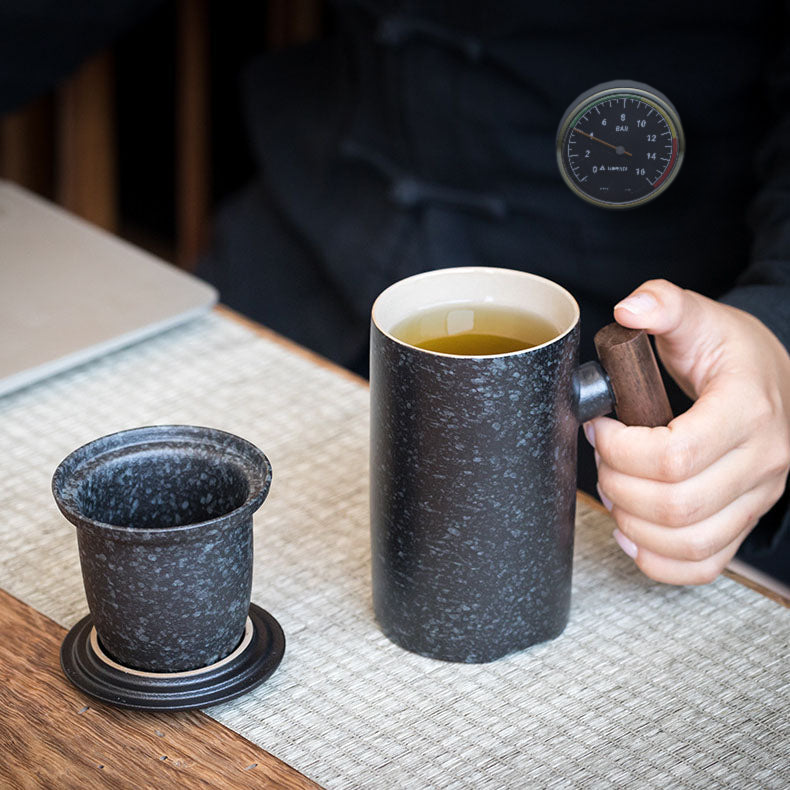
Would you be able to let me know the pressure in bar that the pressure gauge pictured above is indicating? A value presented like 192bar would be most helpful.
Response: 4bar
